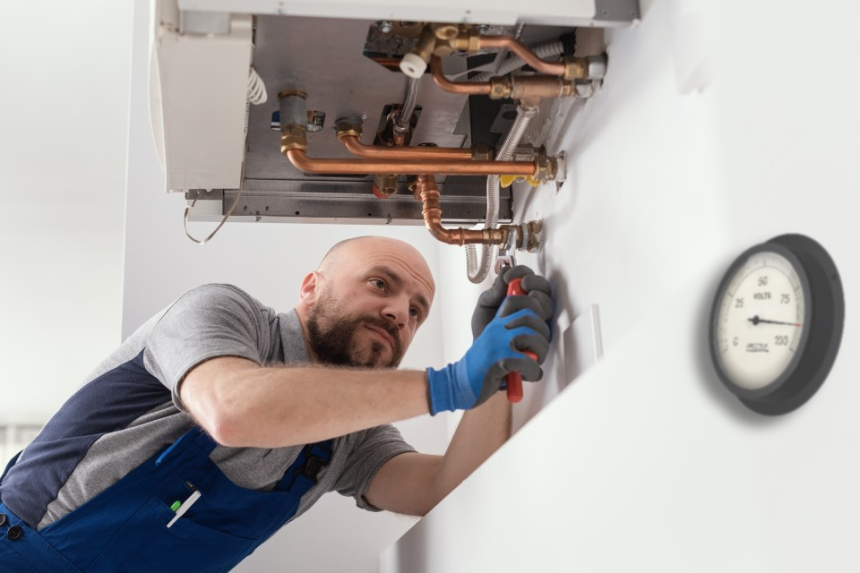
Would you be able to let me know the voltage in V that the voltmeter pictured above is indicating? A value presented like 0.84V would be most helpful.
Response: 90V
